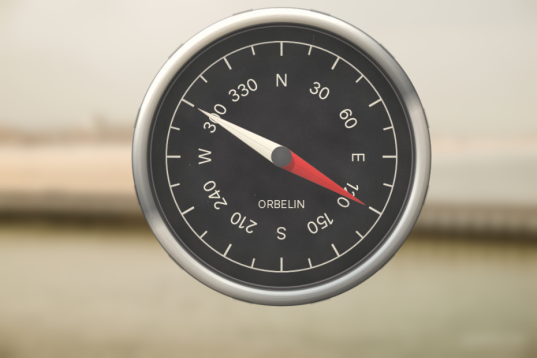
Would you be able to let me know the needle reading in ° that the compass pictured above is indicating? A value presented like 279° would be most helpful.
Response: 120°
